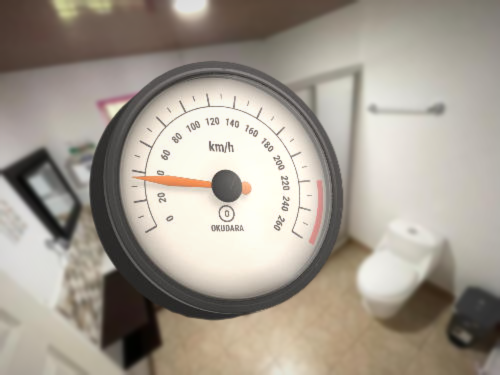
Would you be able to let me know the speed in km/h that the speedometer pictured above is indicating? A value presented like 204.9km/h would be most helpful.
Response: 35km/h
